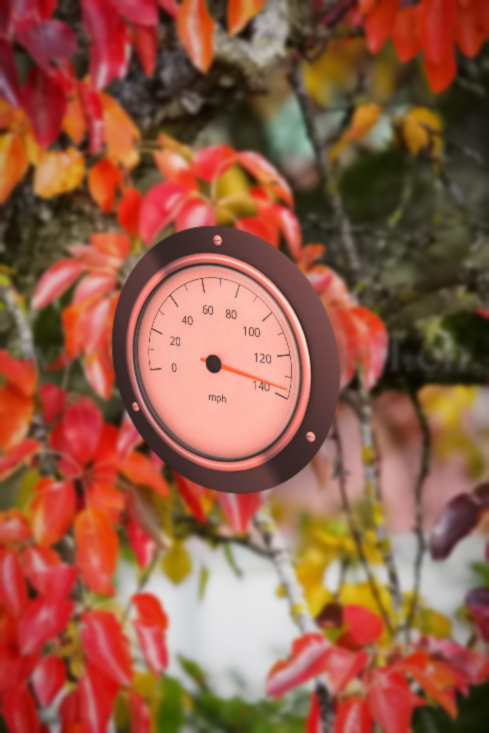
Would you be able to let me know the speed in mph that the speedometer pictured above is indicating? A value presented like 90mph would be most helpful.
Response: 135mph
